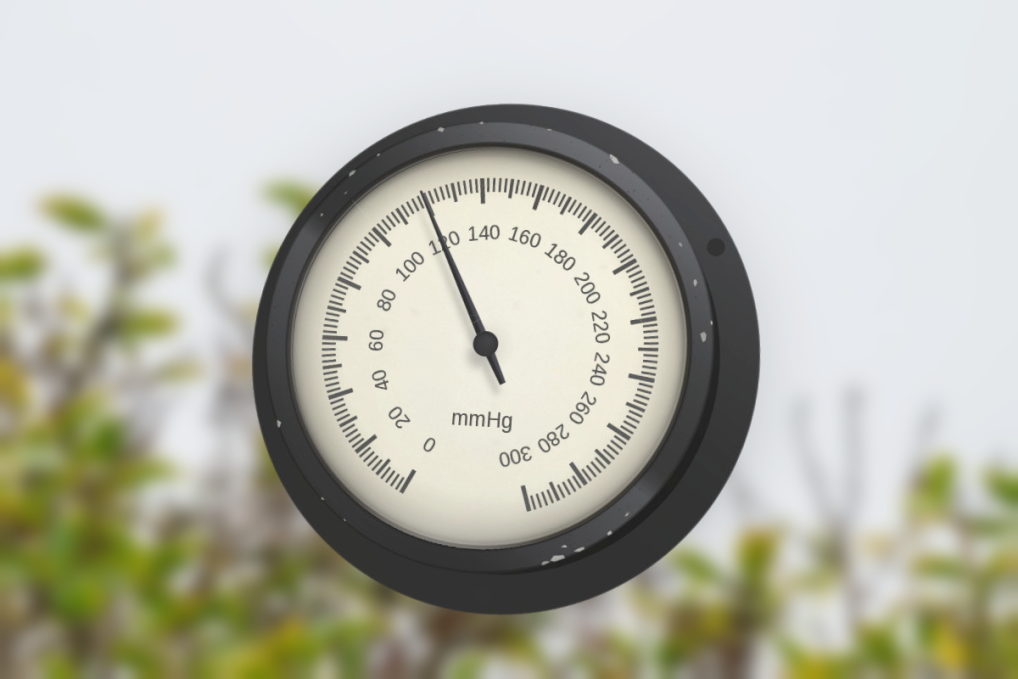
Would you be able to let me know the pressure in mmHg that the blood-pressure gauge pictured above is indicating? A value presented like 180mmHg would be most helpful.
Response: 120mmHg
